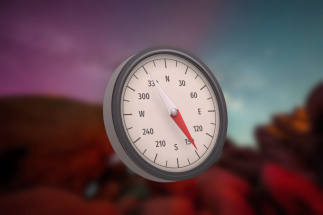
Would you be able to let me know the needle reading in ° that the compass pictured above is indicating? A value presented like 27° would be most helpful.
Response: 150°
